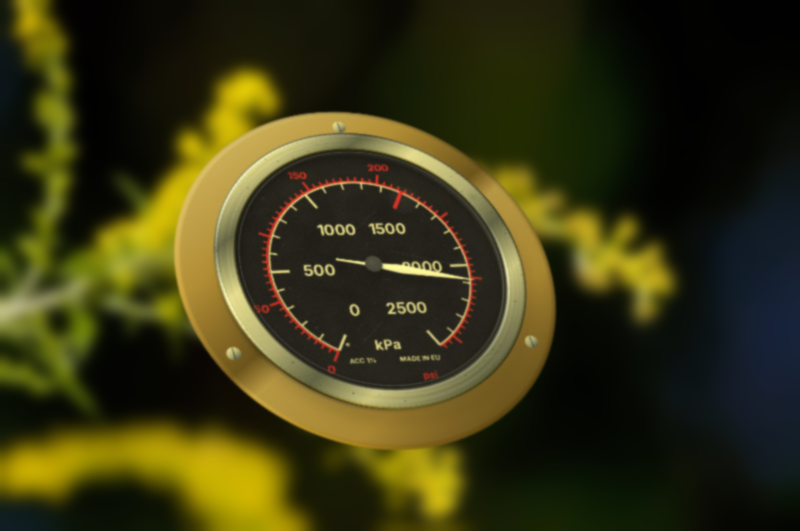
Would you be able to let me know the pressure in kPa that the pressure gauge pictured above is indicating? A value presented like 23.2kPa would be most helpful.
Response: 2100kPa
